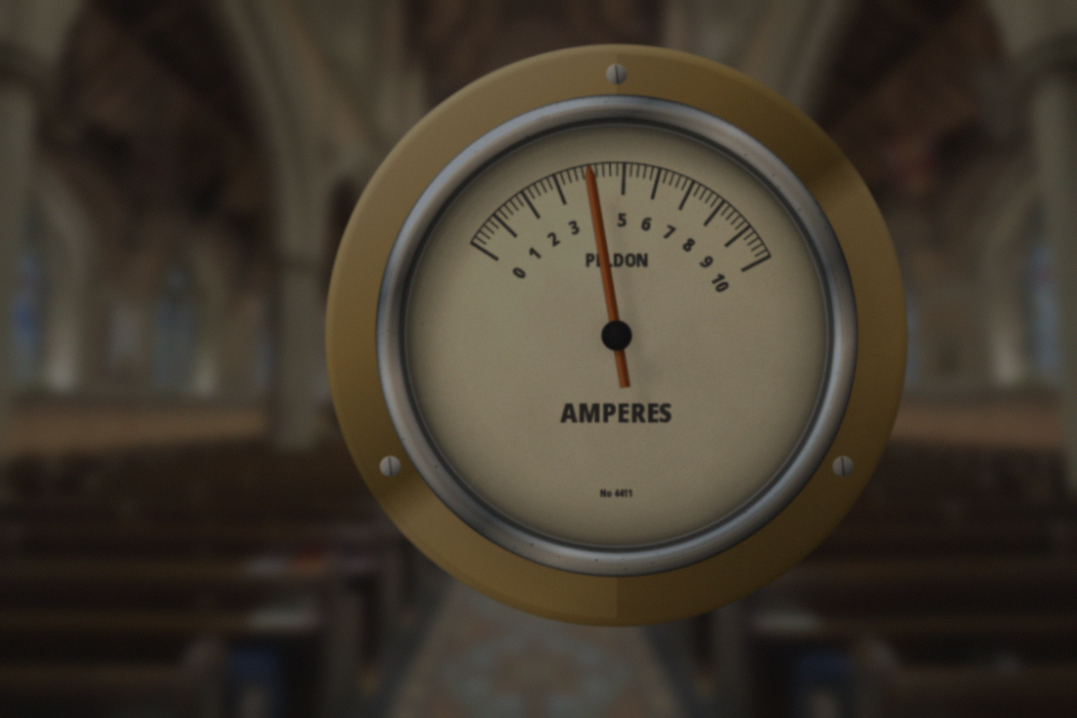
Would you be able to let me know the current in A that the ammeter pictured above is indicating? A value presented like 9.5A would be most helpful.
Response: 4A
